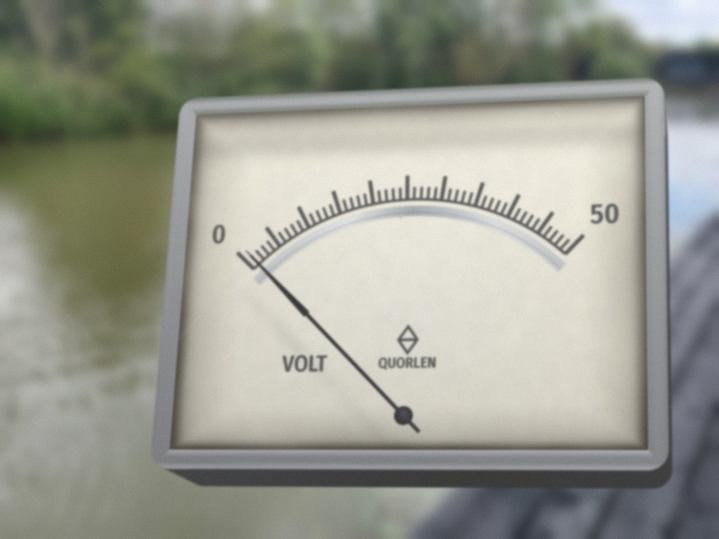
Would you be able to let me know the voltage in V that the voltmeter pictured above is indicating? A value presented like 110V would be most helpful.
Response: 1V
